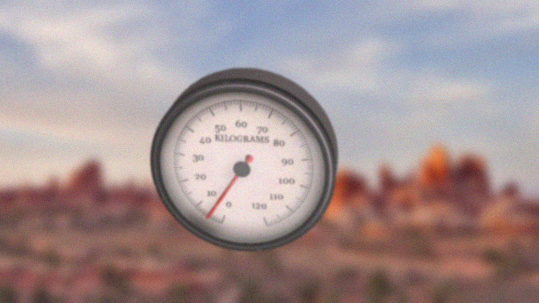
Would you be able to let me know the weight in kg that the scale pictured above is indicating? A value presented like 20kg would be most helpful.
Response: 5kg
